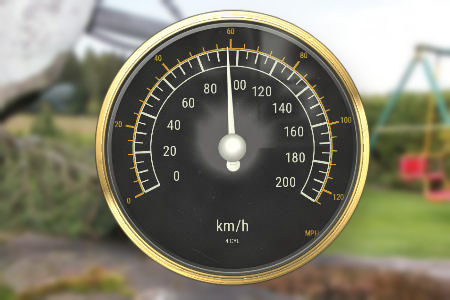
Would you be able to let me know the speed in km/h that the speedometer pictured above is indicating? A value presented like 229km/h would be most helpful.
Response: 95km/h
